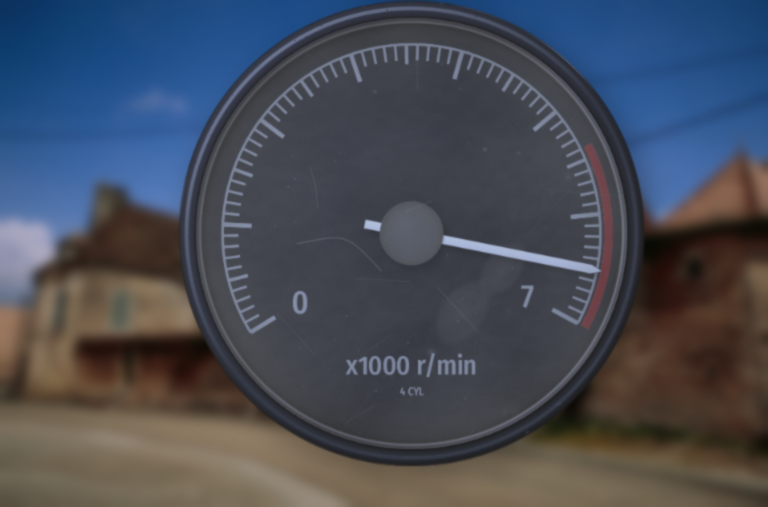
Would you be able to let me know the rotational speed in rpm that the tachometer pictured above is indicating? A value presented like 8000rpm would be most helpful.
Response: 6500rpm
